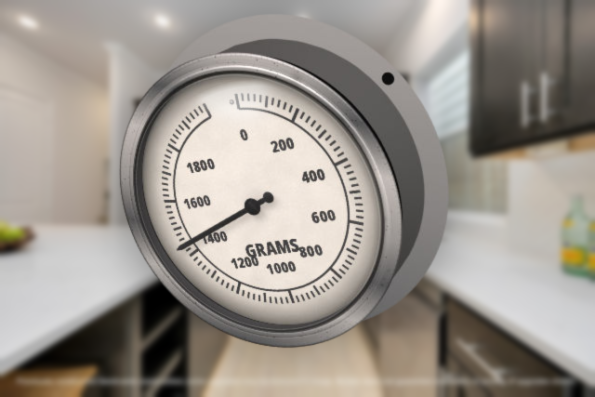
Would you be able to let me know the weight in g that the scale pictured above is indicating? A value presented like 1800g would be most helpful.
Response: 1440g
